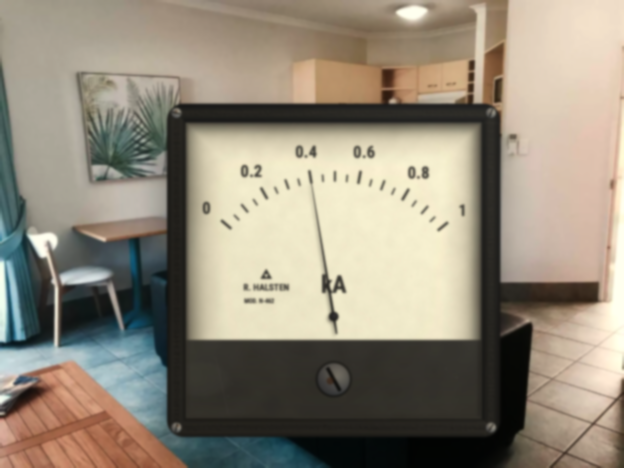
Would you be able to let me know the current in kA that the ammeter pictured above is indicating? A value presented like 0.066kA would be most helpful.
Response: 0.4kA
